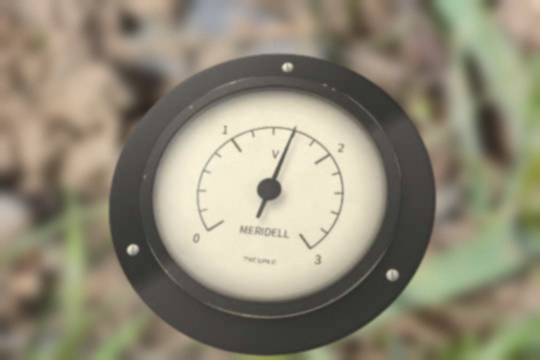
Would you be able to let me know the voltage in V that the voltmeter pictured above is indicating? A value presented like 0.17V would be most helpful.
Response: 1.6V
